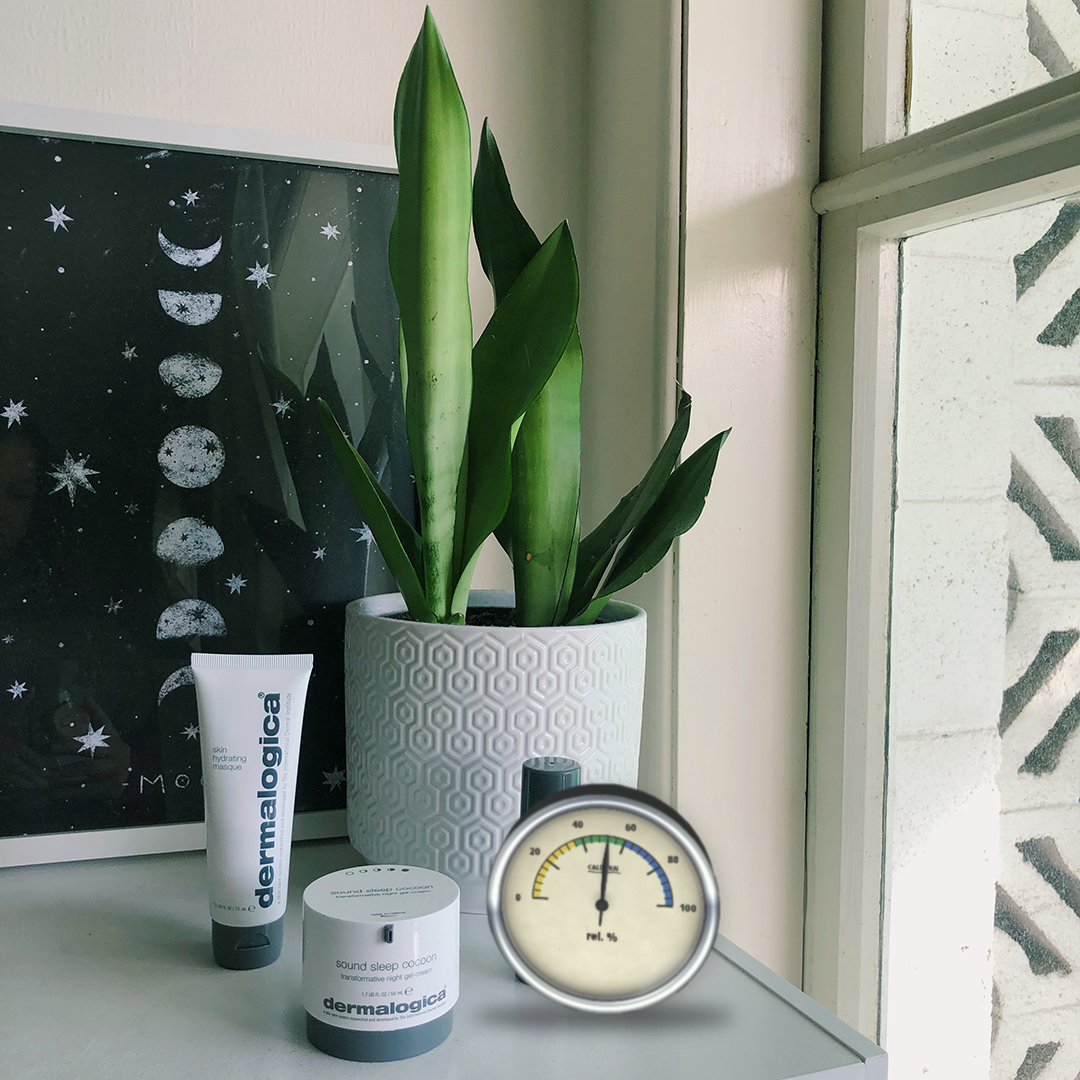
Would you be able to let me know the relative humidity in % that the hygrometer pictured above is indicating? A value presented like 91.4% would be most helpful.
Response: 52%
